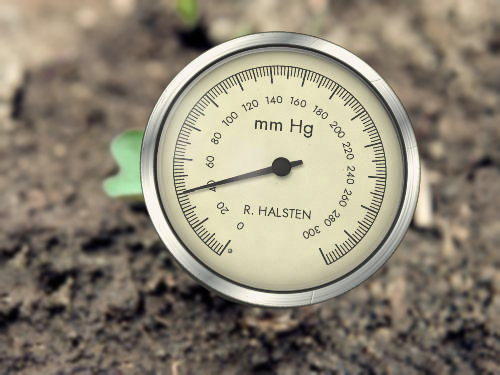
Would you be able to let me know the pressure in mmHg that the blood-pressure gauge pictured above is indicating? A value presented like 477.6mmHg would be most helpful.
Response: 40mmHg
